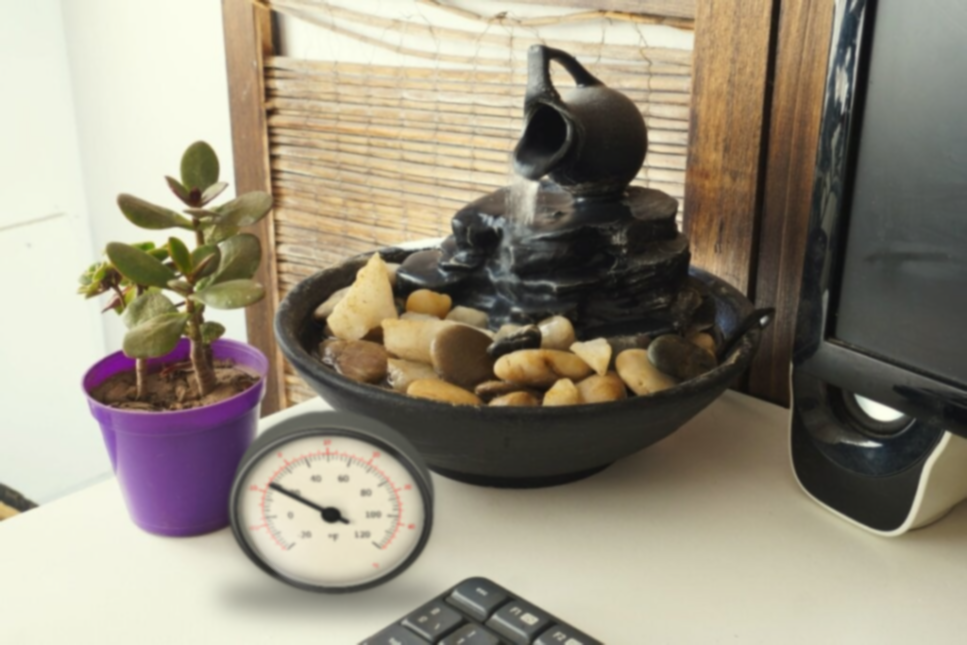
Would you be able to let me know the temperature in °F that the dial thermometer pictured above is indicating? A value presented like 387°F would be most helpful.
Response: 20°F
